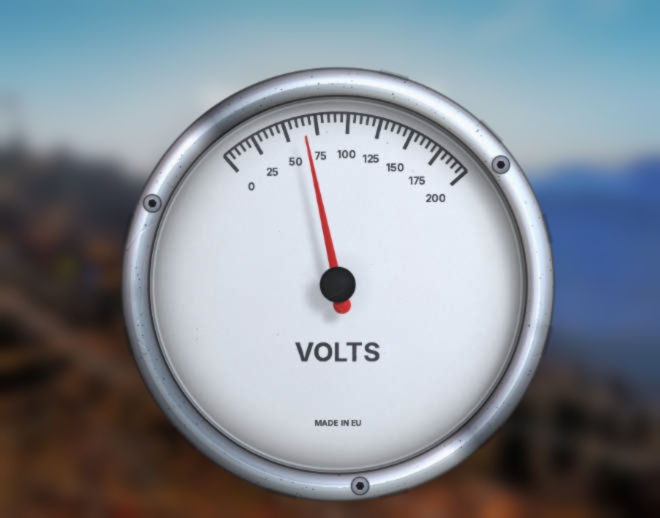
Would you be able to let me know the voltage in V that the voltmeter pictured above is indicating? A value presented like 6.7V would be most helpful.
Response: 65V
